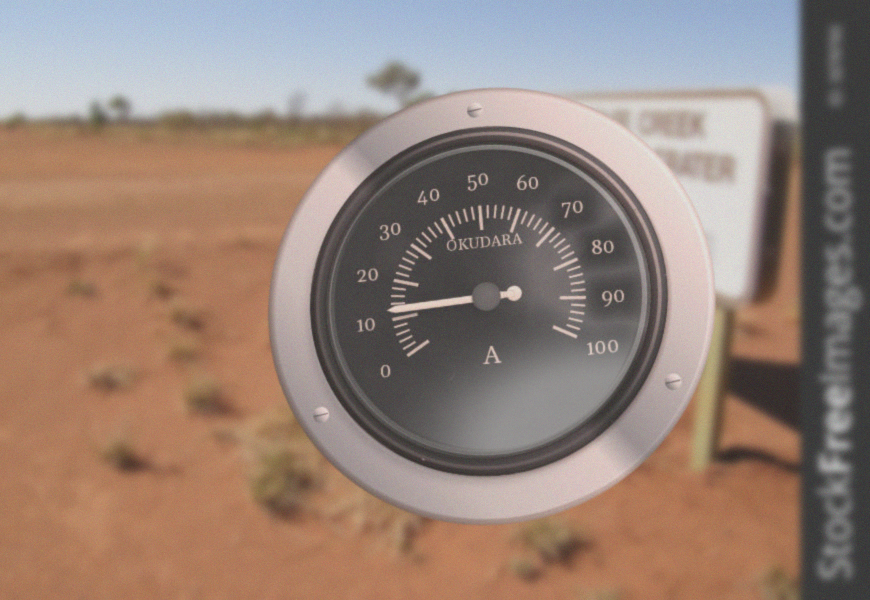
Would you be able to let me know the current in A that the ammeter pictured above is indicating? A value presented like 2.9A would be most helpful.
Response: 12A
